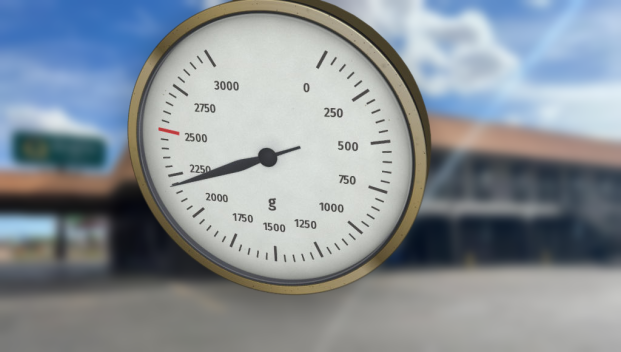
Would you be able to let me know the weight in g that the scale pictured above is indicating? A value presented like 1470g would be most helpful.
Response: 2200g
